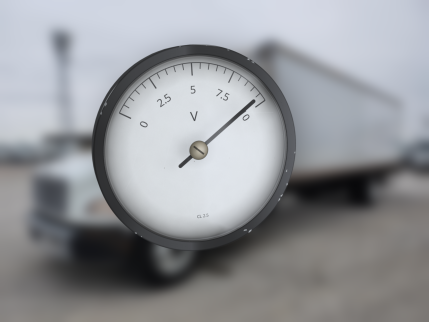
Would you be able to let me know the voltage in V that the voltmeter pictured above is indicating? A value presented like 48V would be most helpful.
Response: 9.5V
